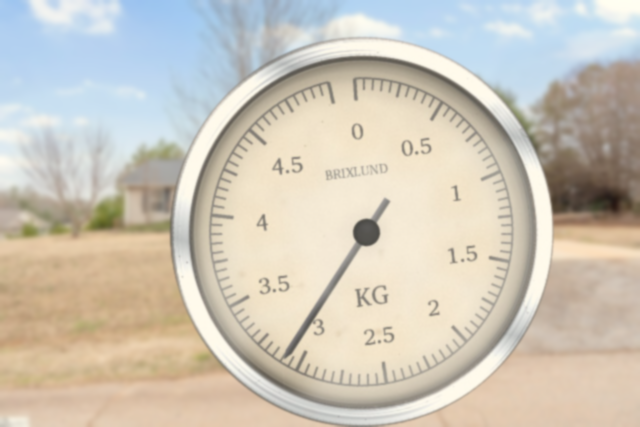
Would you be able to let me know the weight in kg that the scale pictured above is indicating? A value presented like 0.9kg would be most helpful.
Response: 3.1kg
